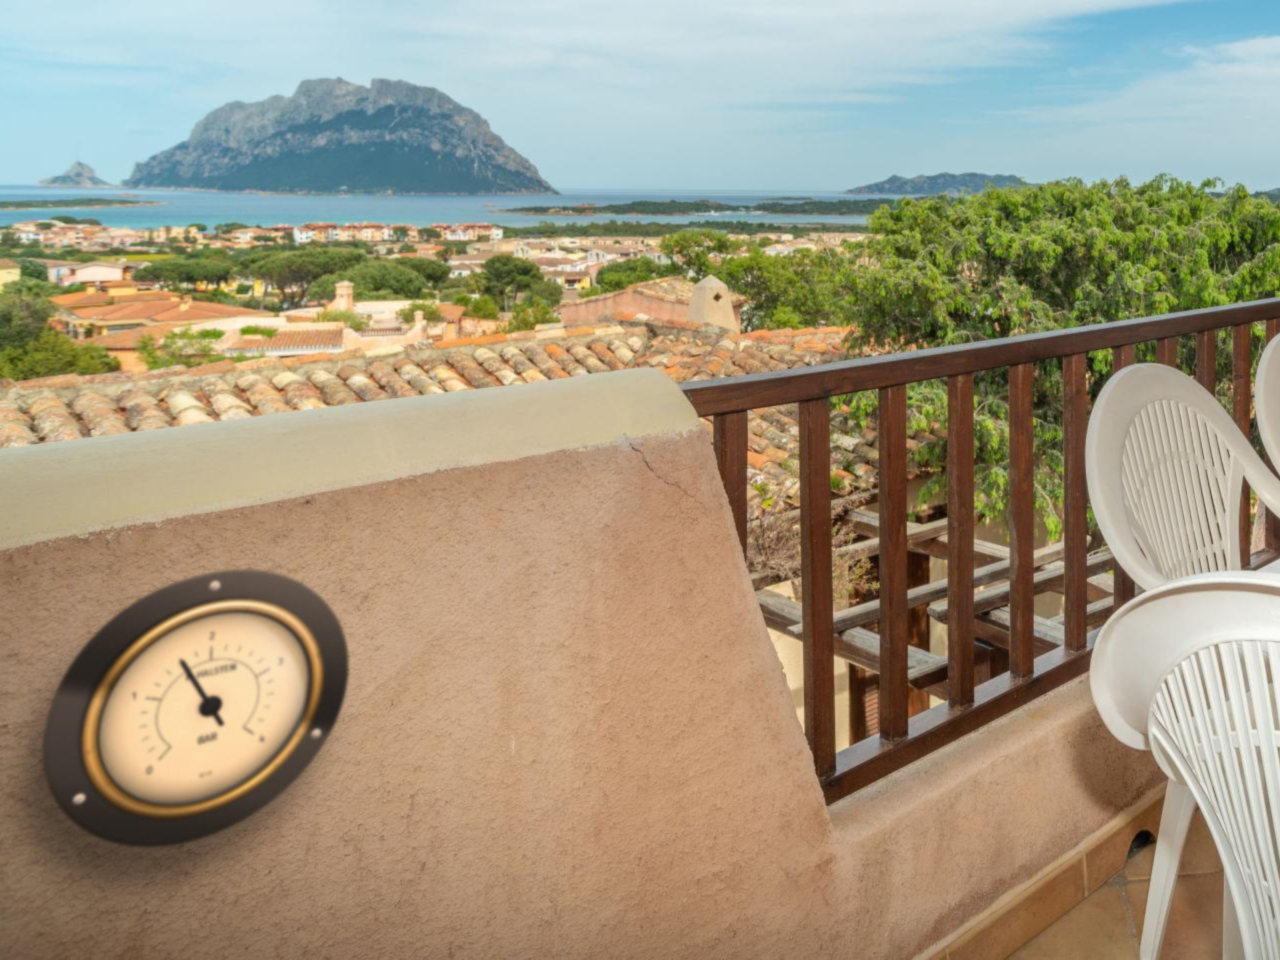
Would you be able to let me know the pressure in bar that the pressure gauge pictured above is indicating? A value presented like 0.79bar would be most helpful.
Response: 1.6bar
